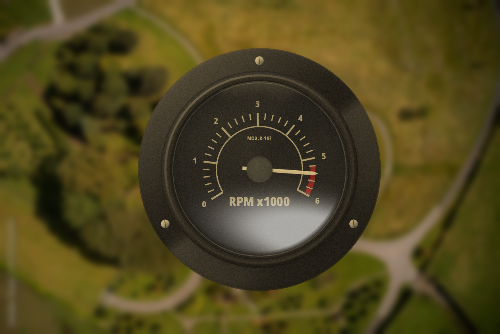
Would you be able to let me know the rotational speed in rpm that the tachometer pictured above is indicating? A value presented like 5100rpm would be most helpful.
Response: 5400rpm
